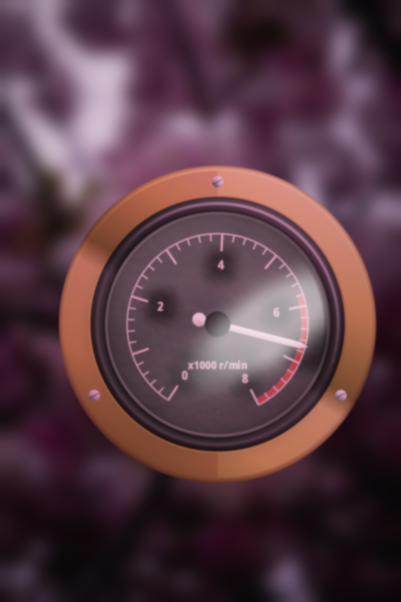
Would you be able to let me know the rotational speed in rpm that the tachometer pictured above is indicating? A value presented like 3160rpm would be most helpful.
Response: 6700rpm
